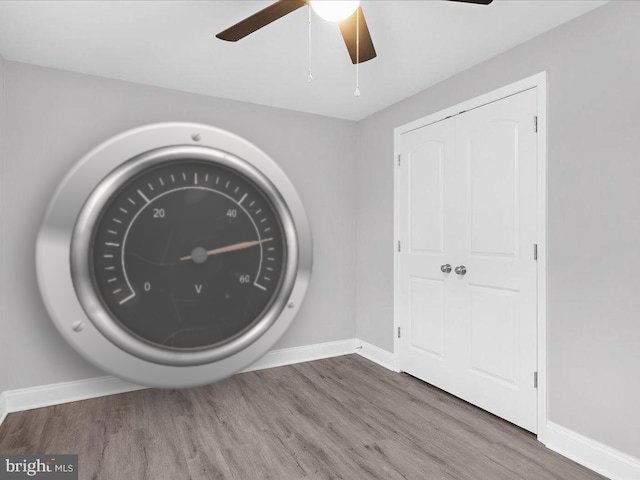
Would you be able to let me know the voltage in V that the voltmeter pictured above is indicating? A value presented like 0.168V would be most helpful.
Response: 50V
